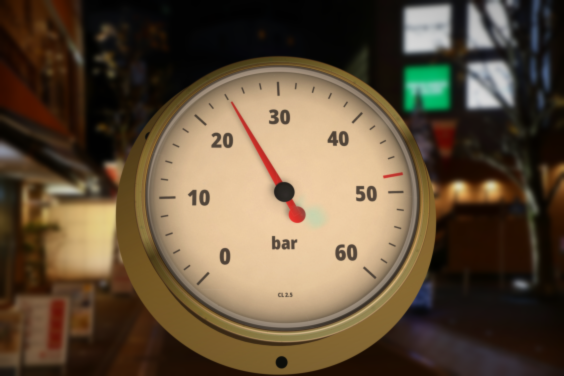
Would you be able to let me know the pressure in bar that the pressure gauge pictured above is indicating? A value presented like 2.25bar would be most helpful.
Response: 24bar
